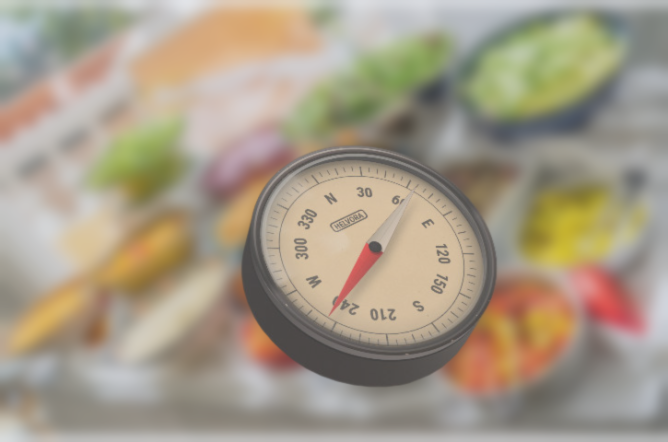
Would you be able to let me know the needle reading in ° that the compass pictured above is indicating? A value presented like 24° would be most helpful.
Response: 245°
